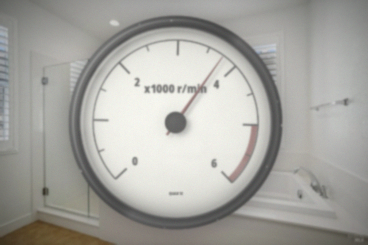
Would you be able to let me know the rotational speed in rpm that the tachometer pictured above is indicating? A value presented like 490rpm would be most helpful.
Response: 3750rpm
